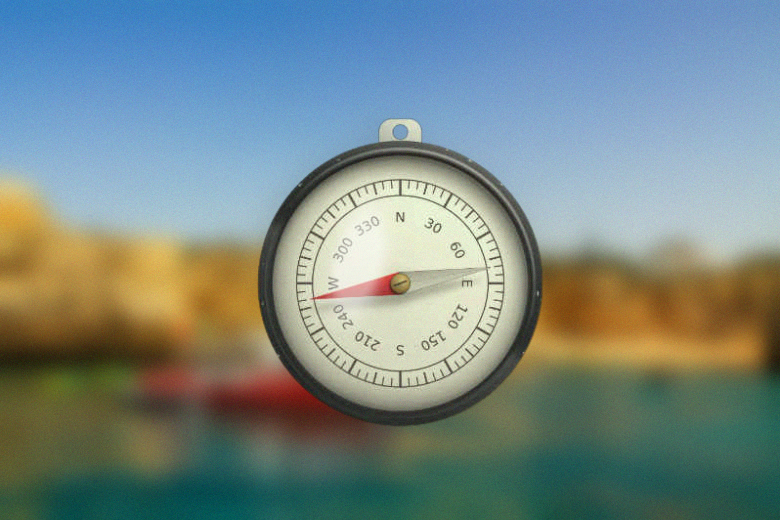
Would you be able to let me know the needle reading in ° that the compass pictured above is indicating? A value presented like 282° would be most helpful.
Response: 260°
